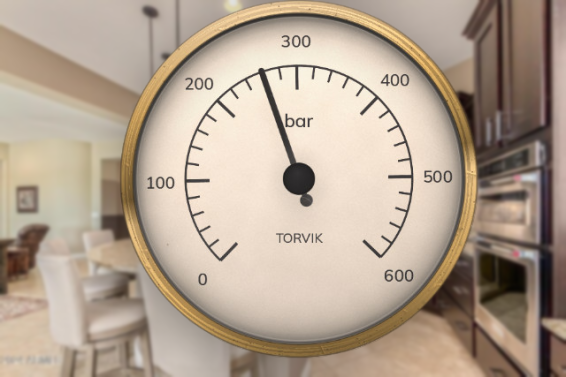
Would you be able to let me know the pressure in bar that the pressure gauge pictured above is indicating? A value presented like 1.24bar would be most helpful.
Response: 260bar
